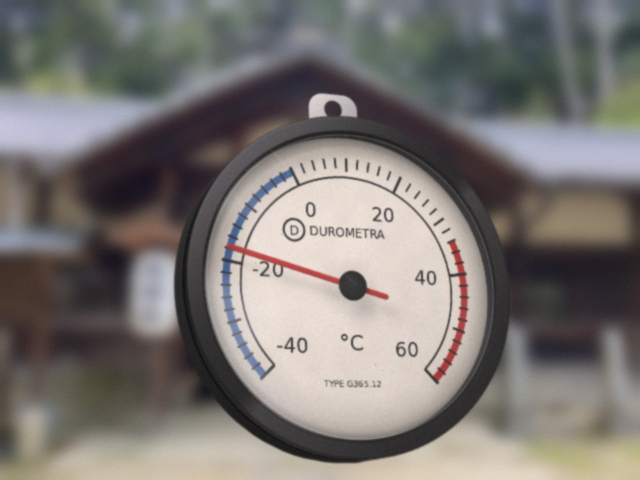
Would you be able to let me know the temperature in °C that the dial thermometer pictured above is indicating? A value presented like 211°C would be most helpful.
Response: -18°C
